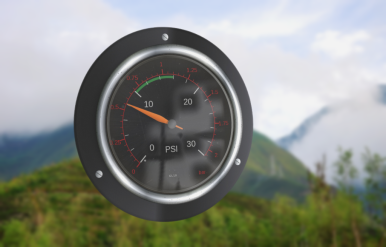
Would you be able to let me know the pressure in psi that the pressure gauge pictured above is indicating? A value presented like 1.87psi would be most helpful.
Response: 8psi
